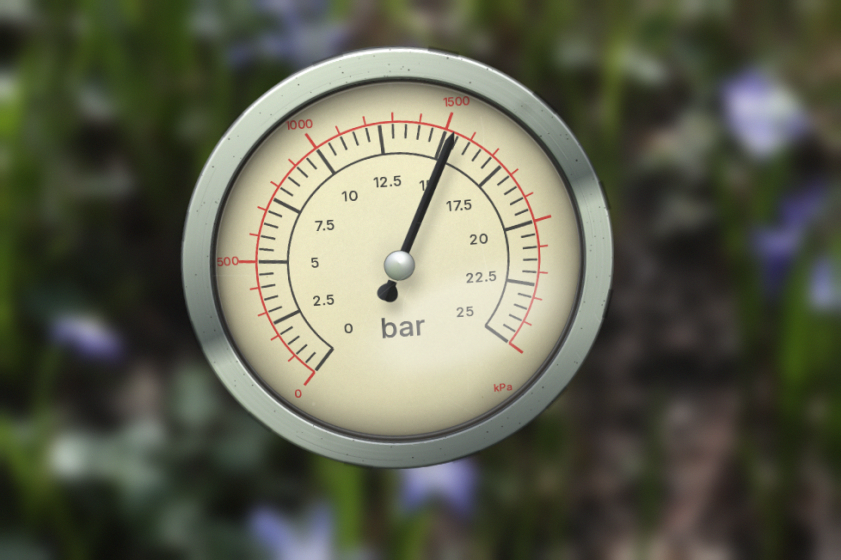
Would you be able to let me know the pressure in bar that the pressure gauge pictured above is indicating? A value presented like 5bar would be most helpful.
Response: 15.25bar
